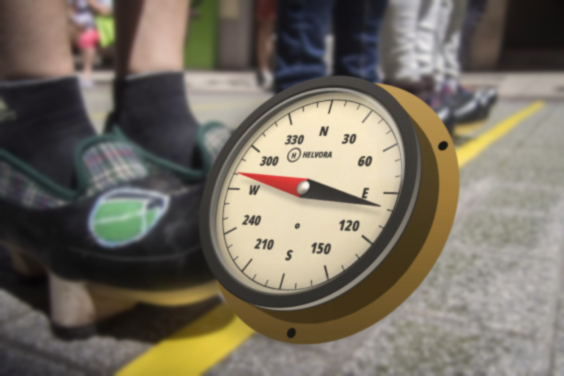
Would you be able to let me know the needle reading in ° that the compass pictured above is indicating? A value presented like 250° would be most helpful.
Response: 280°
